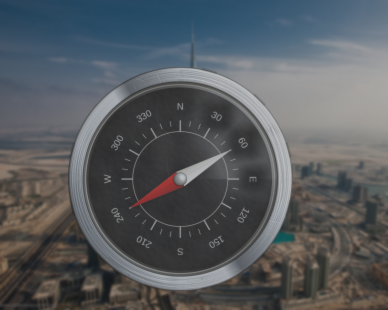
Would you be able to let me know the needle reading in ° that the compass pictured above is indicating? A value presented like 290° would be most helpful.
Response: 240°
